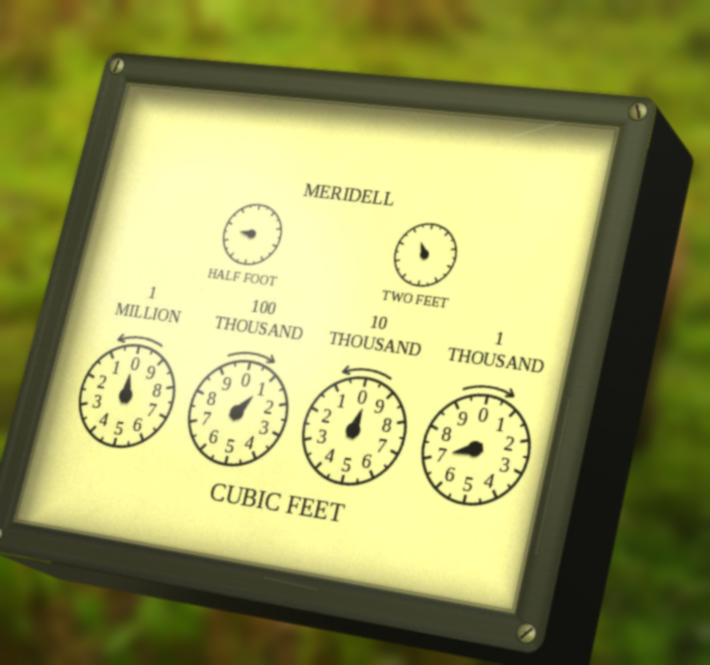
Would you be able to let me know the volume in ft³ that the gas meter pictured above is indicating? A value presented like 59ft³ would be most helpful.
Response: 9700ft³
